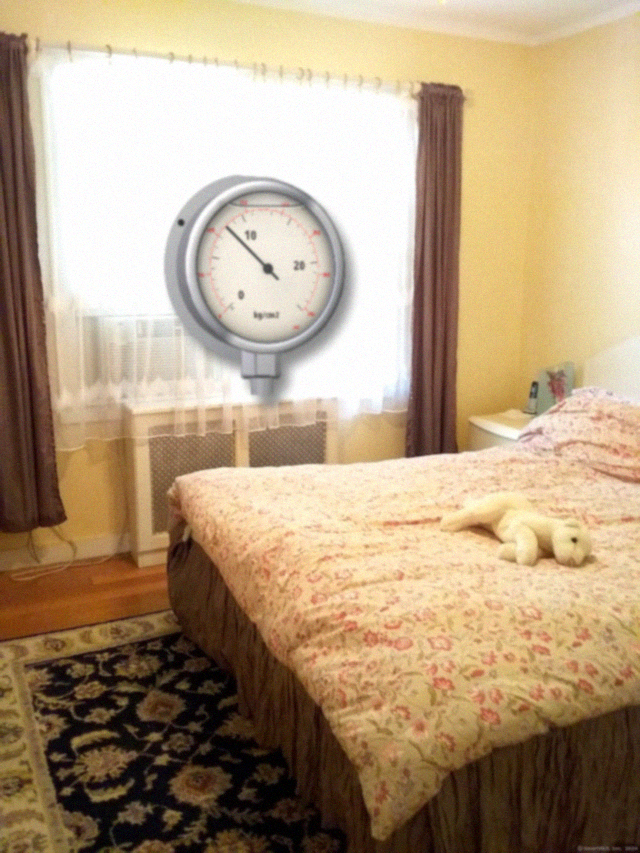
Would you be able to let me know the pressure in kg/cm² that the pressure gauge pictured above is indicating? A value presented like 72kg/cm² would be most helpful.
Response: 8kg/cm²
